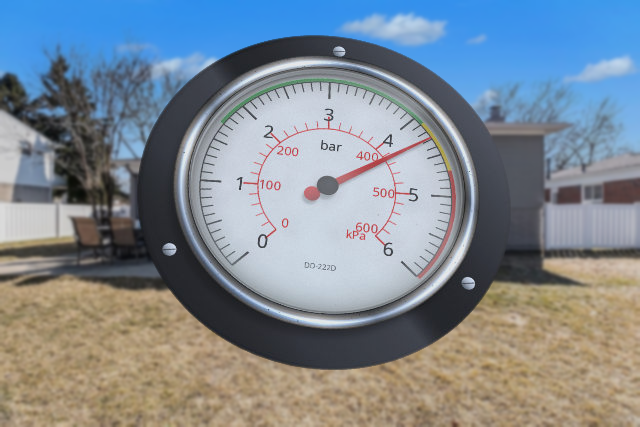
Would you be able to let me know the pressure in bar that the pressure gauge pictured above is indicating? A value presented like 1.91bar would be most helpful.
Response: 4.3bar
